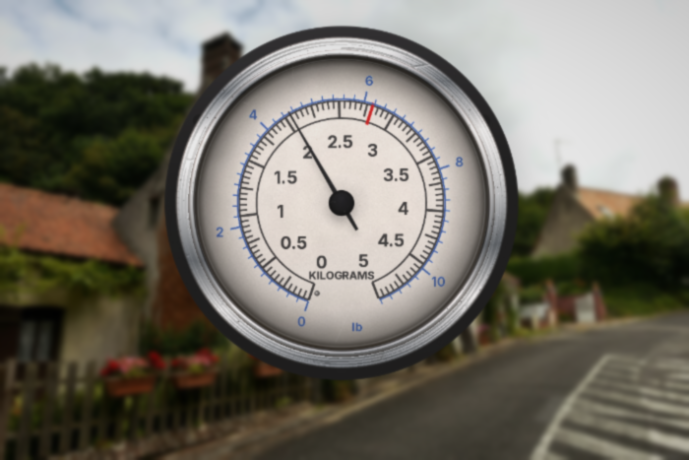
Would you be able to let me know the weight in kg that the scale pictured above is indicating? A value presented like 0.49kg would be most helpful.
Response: 2.05kg
